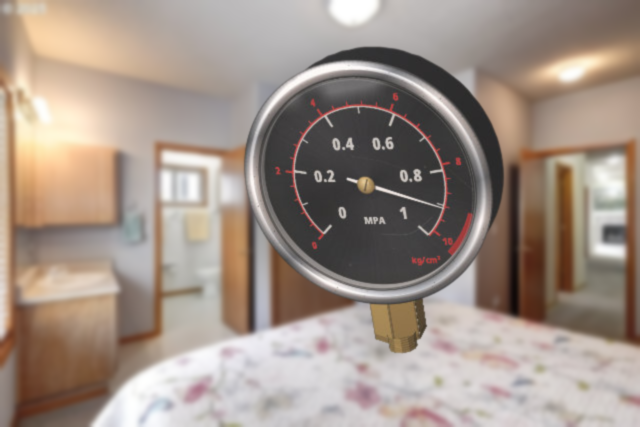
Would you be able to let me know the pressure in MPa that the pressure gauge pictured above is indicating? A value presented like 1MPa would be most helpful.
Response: 0.9MPa
